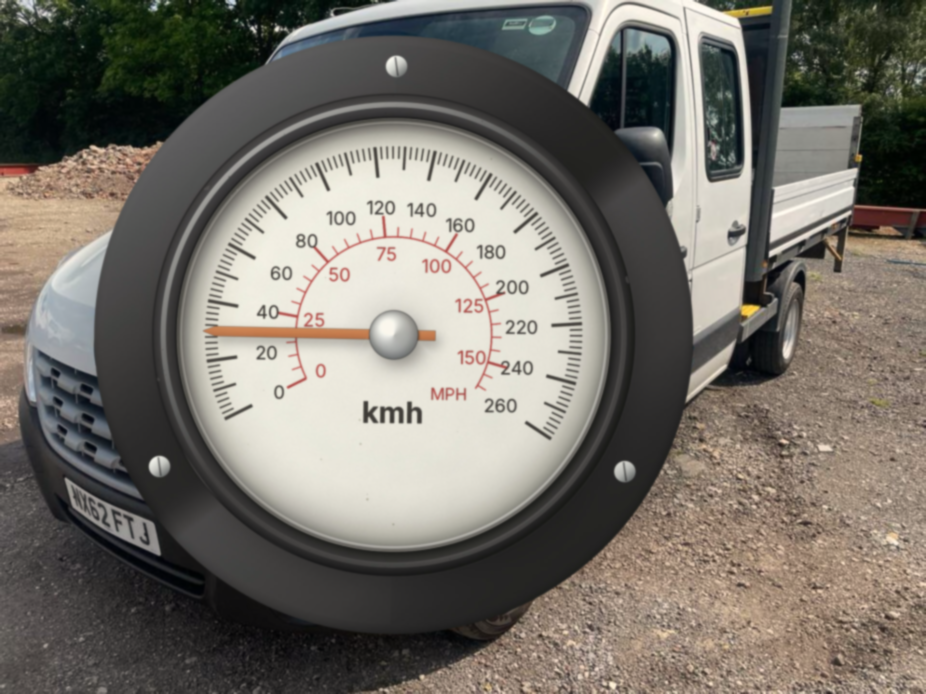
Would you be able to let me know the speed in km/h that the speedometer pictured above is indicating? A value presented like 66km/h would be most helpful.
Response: 30km/h
